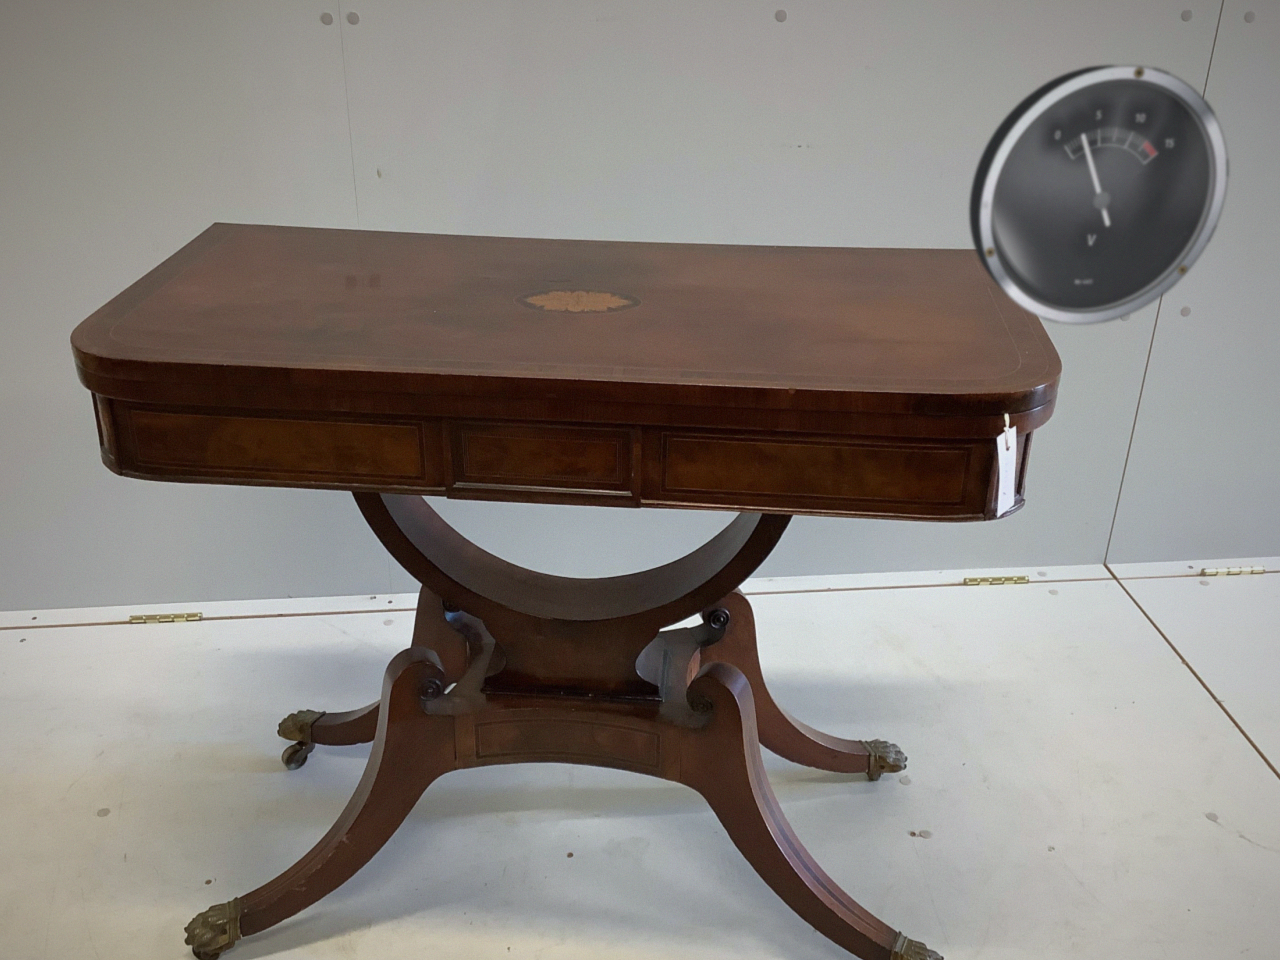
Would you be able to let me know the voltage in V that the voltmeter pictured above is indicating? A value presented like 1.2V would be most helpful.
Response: 2.5V
